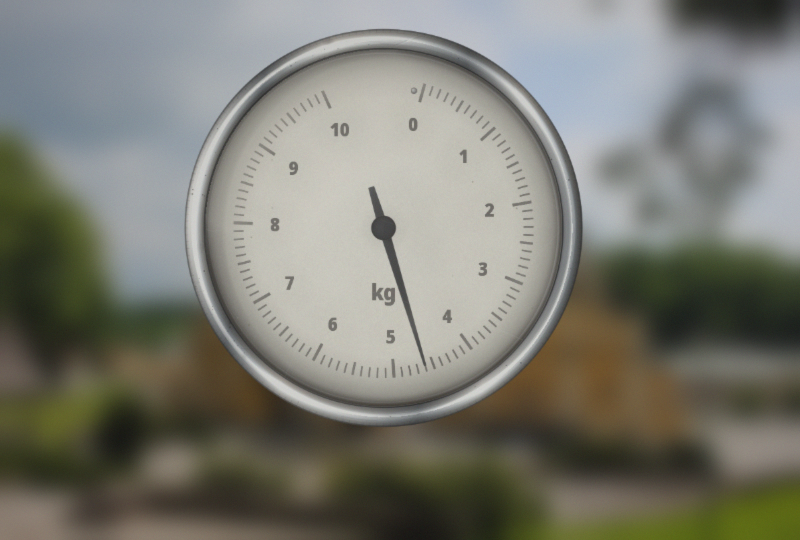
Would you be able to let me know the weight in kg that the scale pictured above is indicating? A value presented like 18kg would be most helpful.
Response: 4.6kg
